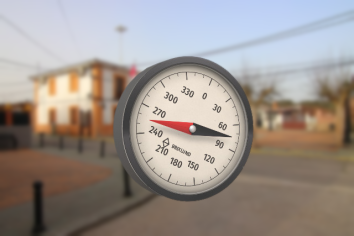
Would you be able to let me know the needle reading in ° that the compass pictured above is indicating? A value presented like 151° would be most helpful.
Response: 255°
